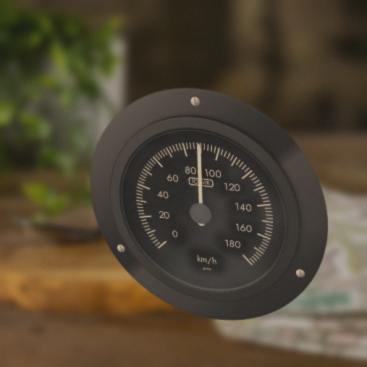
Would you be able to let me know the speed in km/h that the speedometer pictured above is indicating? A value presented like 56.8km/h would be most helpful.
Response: 90km/h
